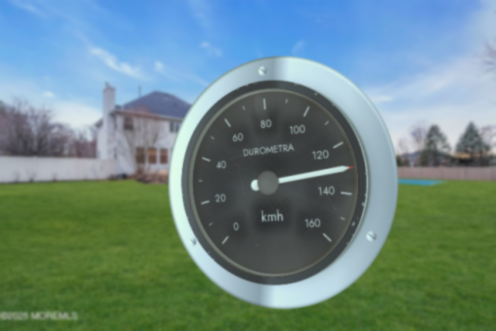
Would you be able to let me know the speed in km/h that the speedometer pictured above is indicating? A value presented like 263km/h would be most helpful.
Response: 130km/h
